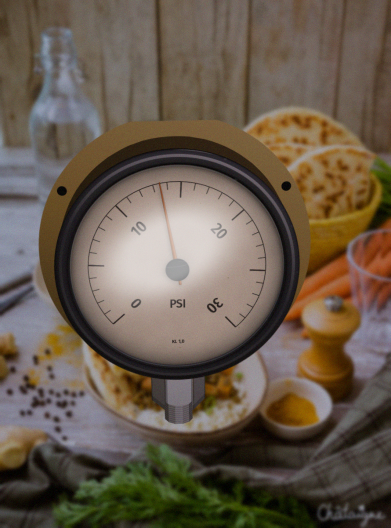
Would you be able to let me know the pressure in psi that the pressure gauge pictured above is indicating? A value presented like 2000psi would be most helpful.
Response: 13.5psi
